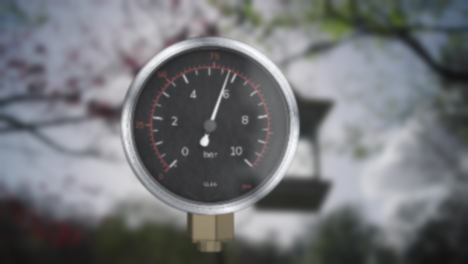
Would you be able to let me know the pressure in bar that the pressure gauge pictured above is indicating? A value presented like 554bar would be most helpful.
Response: 5.75bar
